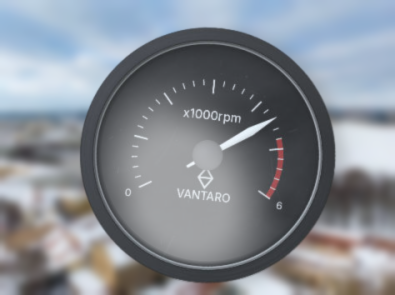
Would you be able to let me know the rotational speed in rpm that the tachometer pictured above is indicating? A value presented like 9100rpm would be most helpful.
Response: 4400rpm
